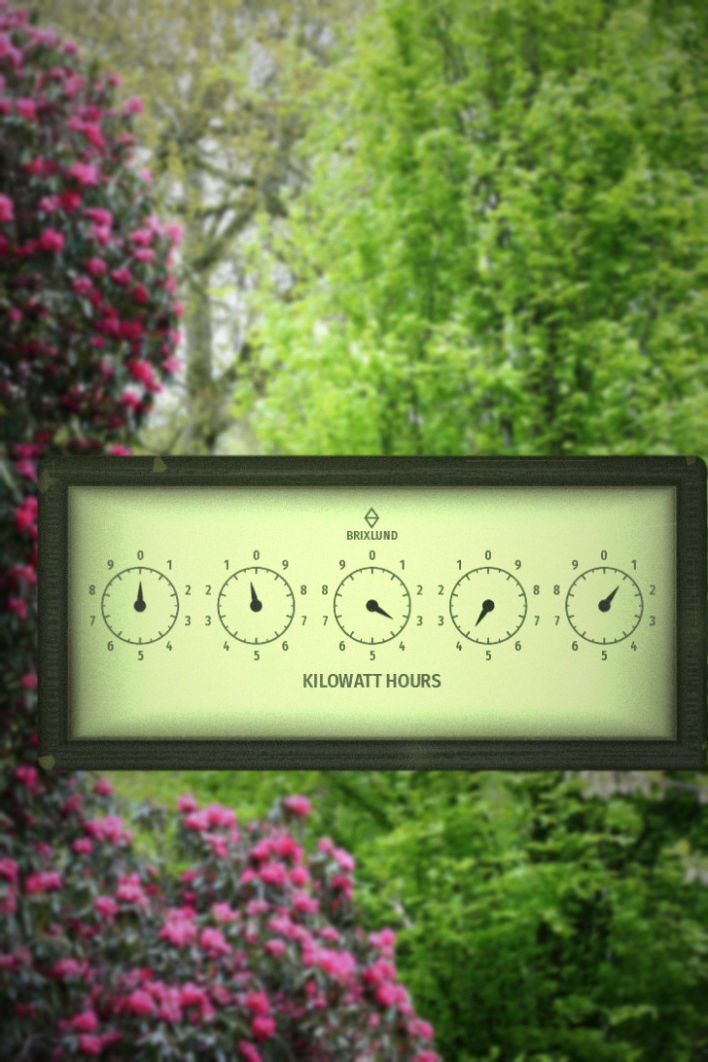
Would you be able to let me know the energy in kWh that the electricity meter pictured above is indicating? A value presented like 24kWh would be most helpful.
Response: 341kWh
